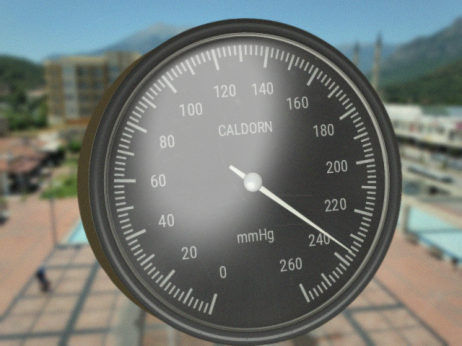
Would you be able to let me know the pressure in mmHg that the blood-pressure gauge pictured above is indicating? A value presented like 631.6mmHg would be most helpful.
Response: 236mmHg
